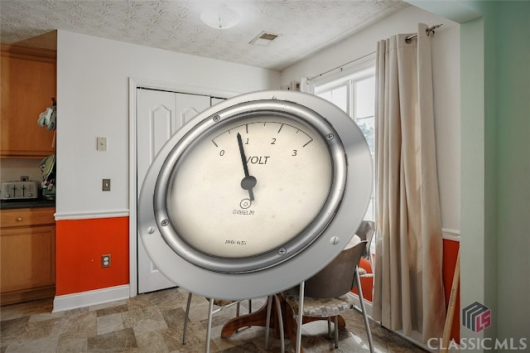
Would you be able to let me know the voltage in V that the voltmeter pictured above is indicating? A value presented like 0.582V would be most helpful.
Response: 0.75V
